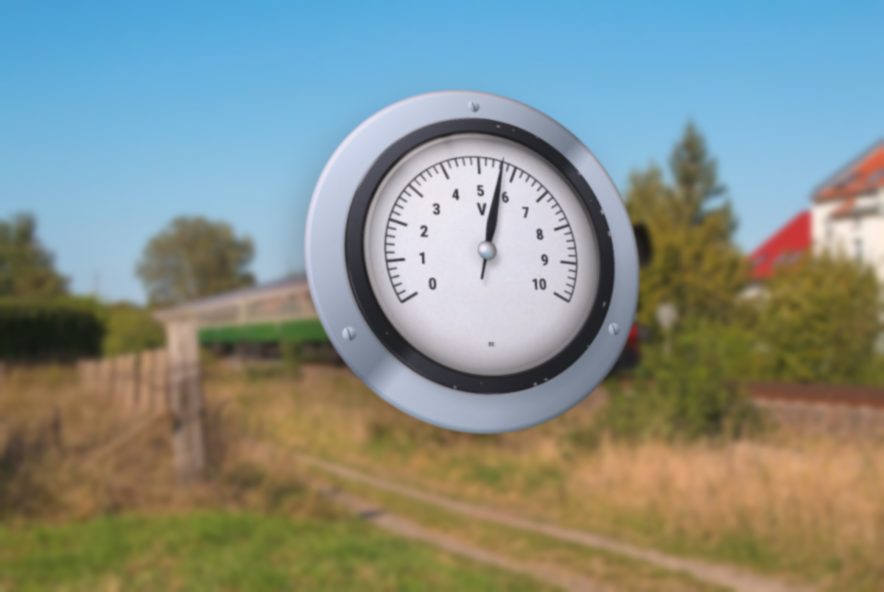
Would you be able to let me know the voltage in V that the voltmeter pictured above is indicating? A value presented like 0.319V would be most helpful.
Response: 5.6V
